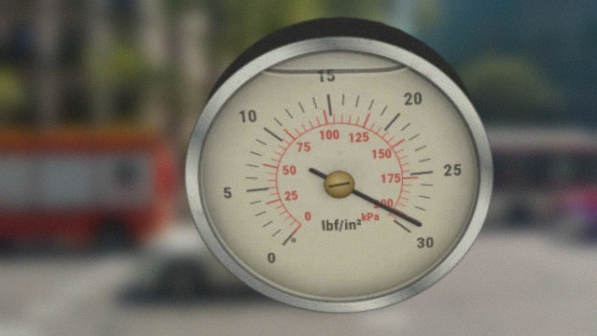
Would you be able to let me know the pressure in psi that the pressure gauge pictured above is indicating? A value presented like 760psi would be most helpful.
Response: 29psi
